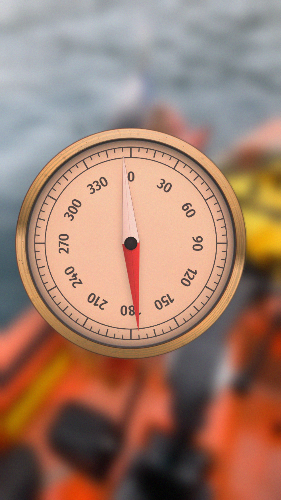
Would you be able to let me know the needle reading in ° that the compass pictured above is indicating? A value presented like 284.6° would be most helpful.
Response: 175°
